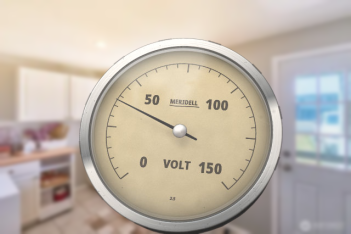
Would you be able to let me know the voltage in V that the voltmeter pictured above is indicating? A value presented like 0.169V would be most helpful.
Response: 37.5V
